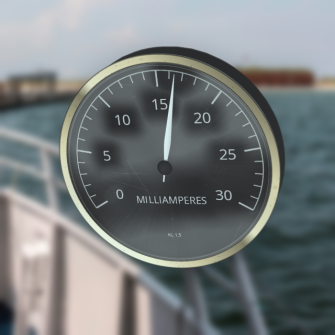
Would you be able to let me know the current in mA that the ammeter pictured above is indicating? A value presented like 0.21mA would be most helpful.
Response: 16.5mA
